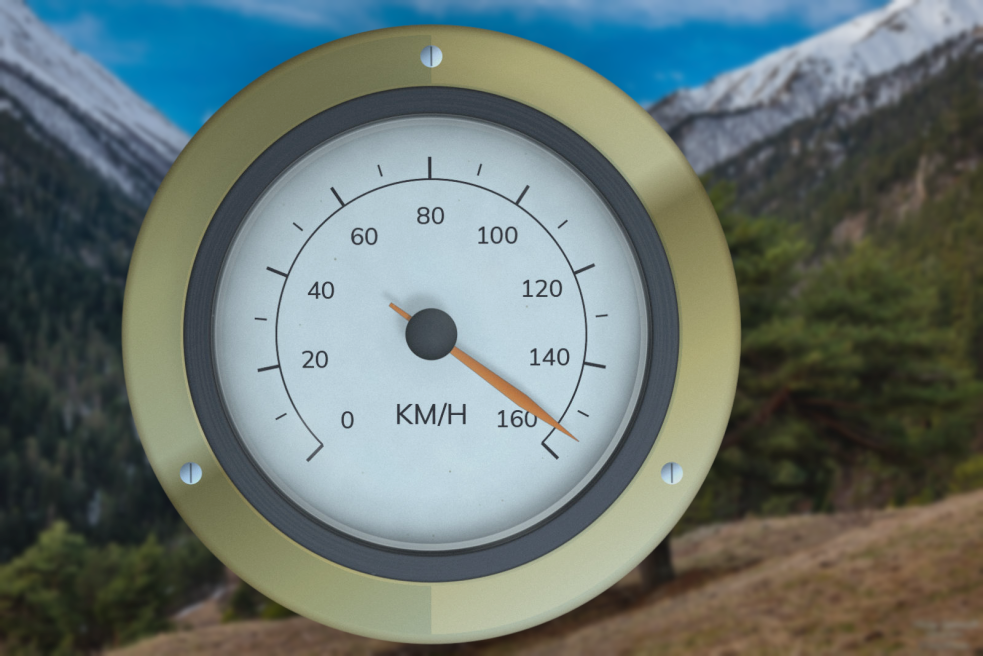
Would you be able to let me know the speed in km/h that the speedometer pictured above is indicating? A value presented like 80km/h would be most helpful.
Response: 155km/h
